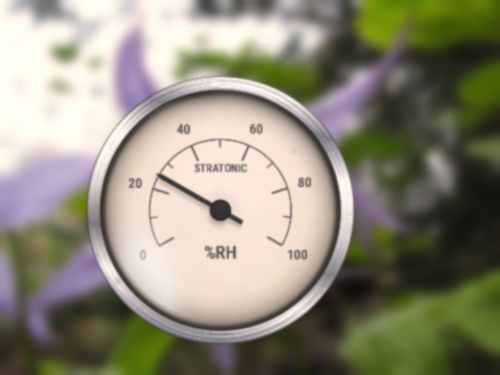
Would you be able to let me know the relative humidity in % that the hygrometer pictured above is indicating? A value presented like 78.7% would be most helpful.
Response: 25%
